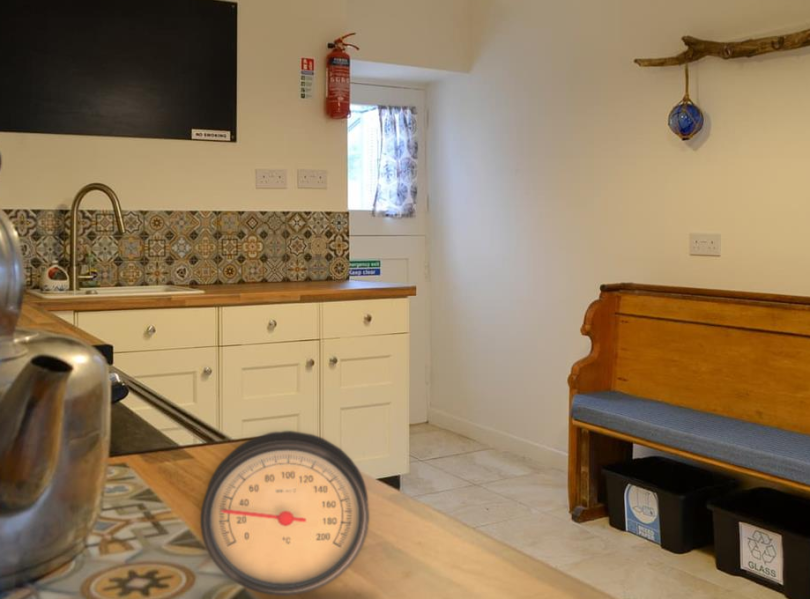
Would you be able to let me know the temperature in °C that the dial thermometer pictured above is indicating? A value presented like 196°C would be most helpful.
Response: 30°C
